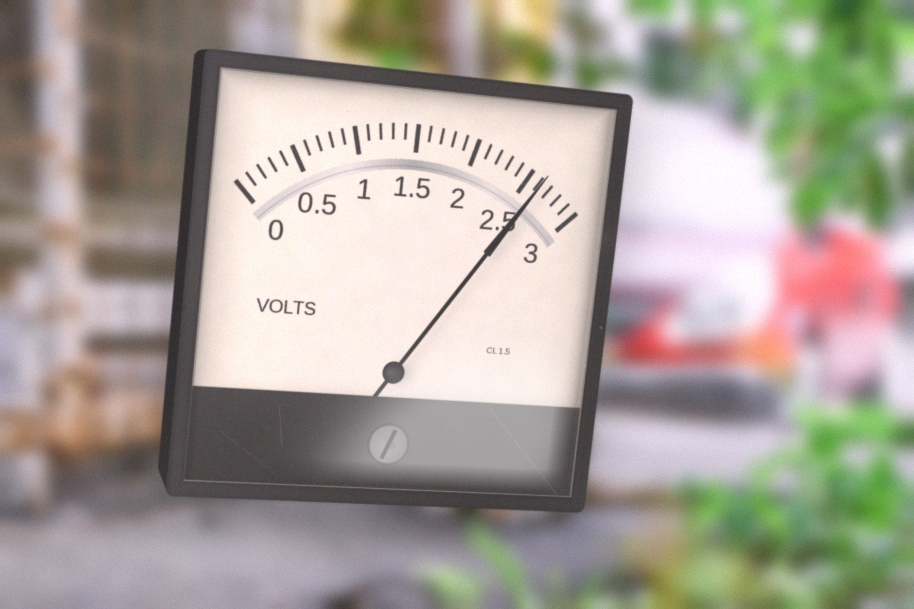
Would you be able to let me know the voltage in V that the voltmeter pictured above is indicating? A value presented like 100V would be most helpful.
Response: 2.6V
